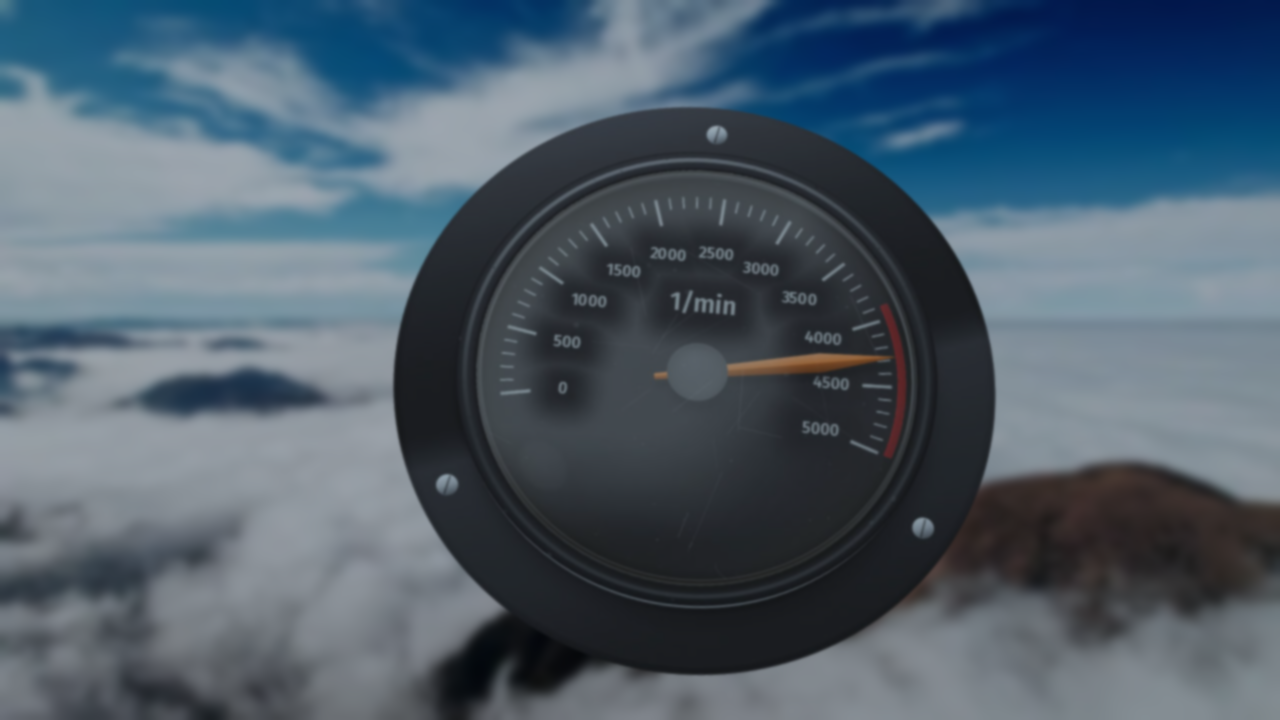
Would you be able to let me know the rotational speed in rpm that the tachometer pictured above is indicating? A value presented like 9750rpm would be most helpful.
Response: 4300rpm
